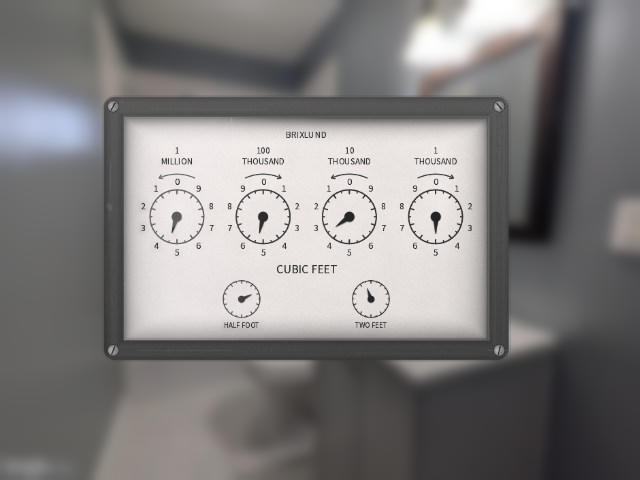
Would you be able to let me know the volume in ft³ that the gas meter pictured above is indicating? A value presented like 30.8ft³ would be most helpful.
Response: 453500ft³
